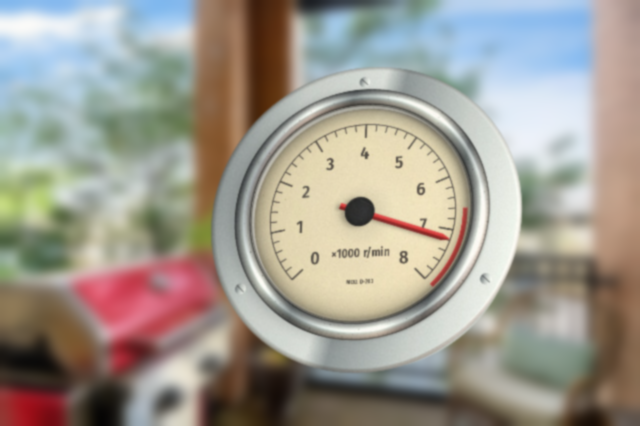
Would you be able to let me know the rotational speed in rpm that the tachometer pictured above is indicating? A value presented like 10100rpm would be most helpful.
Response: 7200rpm
